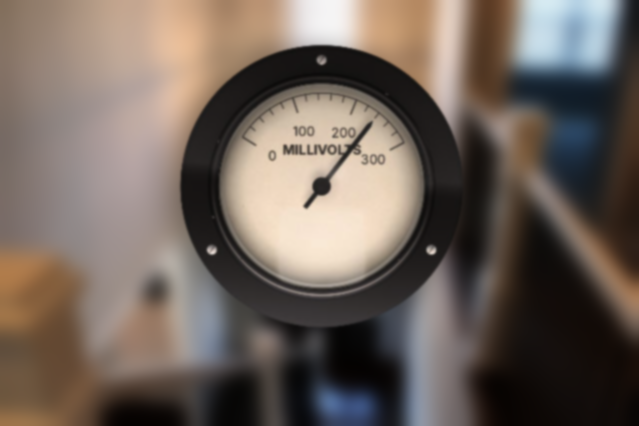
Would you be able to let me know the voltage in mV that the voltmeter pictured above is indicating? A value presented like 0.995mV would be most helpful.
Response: 240mV
